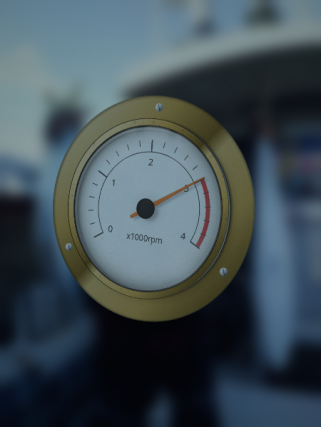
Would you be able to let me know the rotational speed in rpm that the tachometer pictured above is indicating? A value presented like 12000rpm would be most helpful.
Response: 3000rpm
